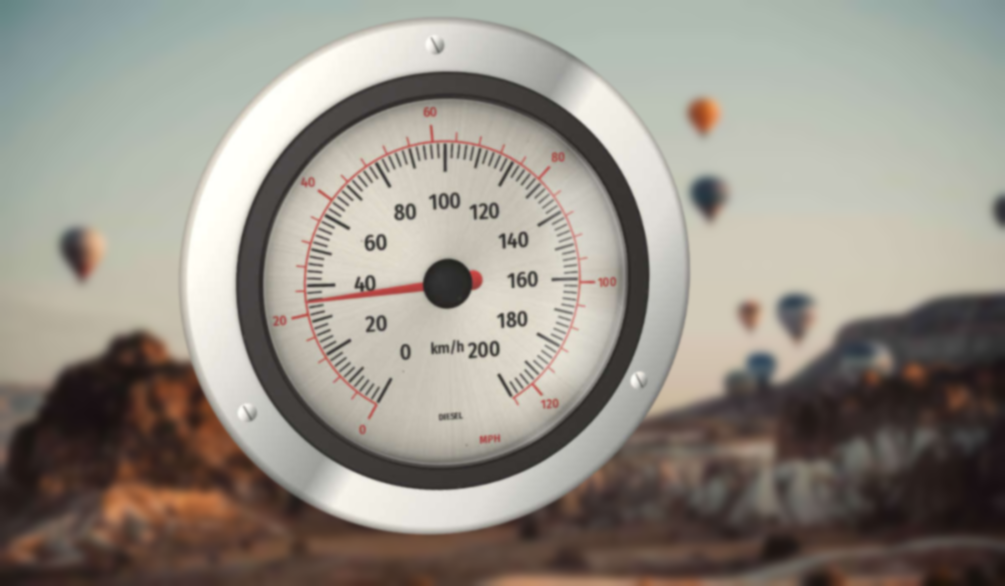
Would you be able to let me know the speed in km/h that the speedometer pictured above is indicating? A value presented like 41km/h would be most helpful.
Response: 36km/h
